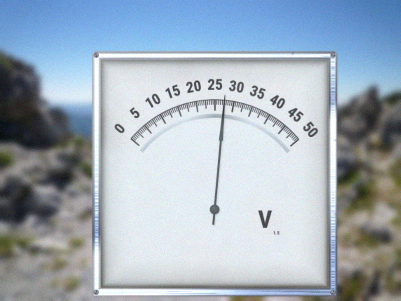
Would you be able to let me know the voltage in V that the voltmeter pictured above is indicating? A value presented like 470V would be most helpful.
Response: 27.5V
